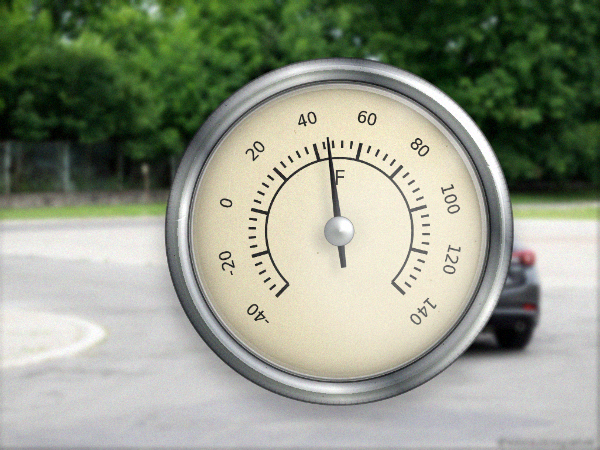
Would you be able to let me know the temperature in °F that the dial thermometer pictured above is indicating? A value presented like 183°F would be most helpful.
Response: 46°F
